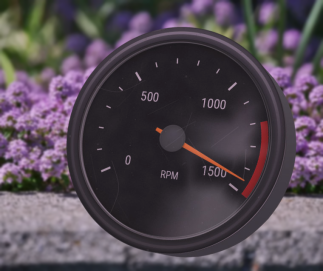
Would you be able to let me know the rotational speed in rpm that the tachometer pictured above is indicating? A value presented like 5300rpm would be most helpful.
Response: 1450rpm
